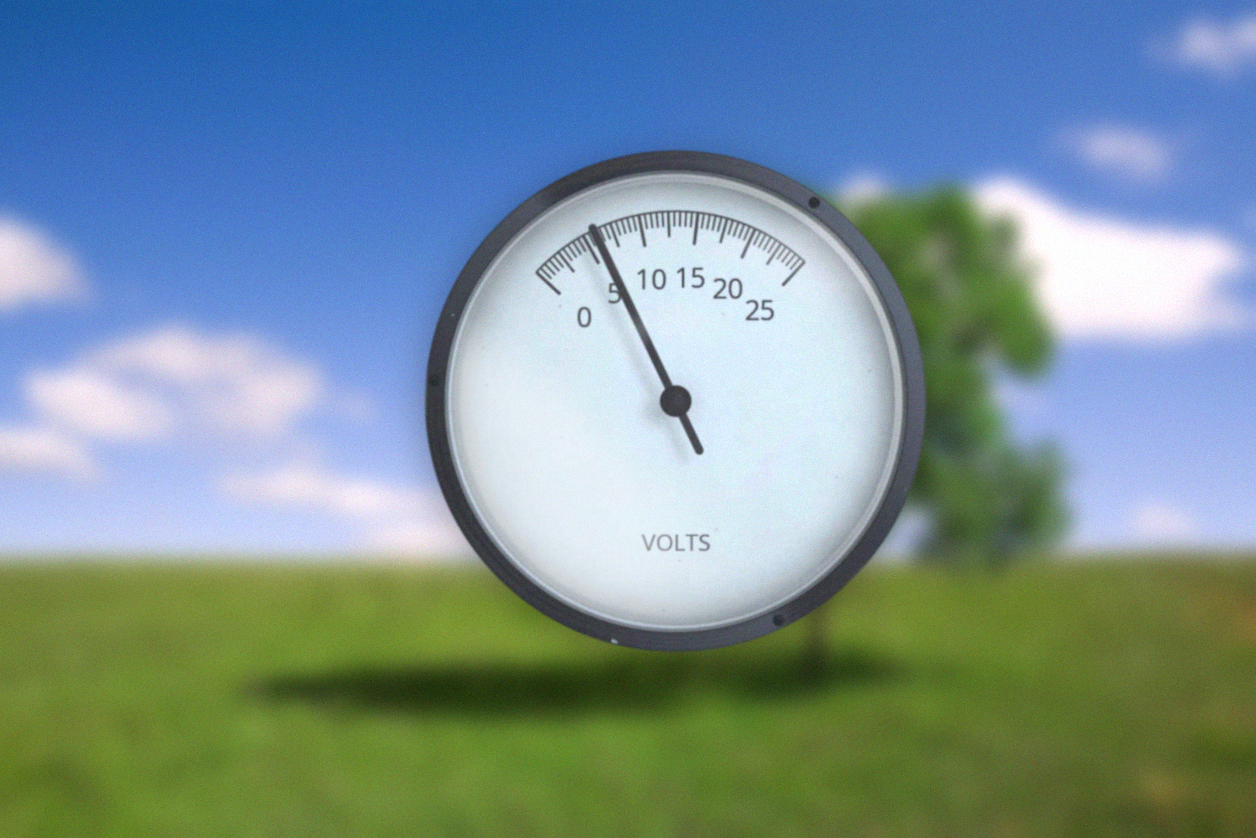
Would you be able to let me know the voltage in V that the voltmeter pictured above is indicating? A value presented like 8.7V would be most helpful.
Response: 6V
